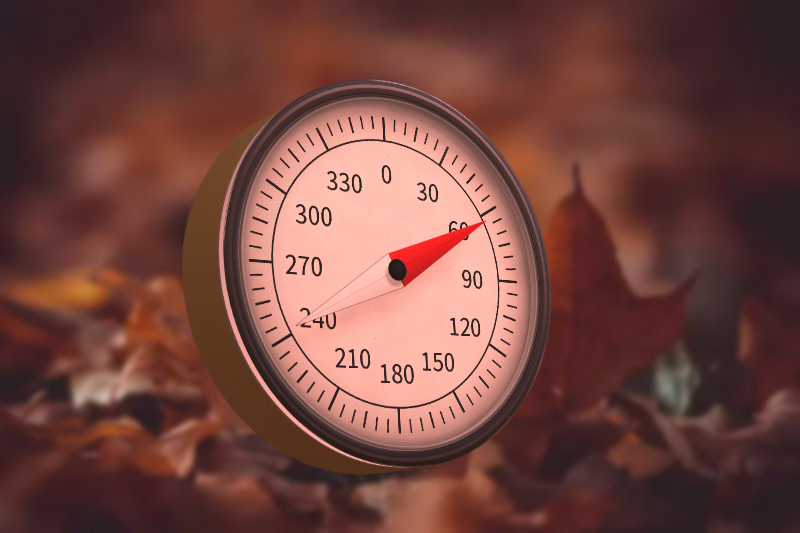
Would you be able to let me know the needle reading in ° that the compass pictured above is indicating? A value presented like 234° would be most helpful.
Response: 62.5°
